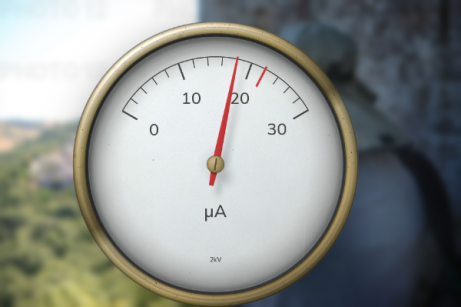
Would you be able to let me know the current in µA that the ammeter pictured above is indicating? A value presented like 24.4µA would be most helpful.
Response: 18µA
